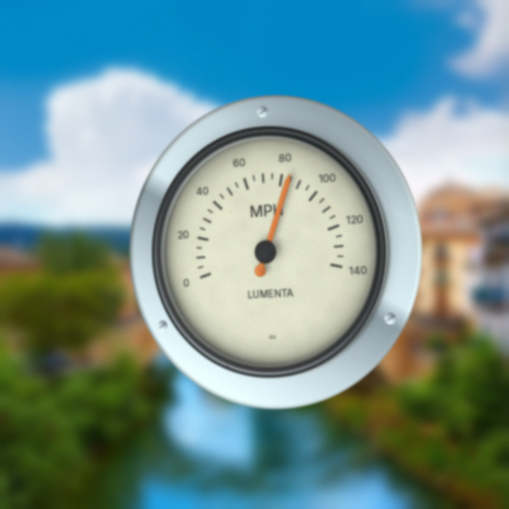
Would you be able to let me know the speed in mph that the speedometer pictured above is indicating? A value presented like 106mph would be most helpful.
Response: 85mph
